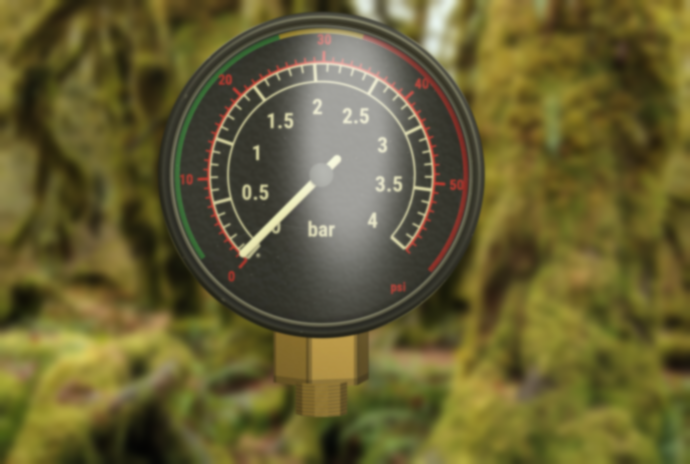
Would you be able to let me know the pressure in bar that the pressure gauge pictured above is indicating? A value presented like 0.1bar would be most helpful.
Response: 0.05bar
